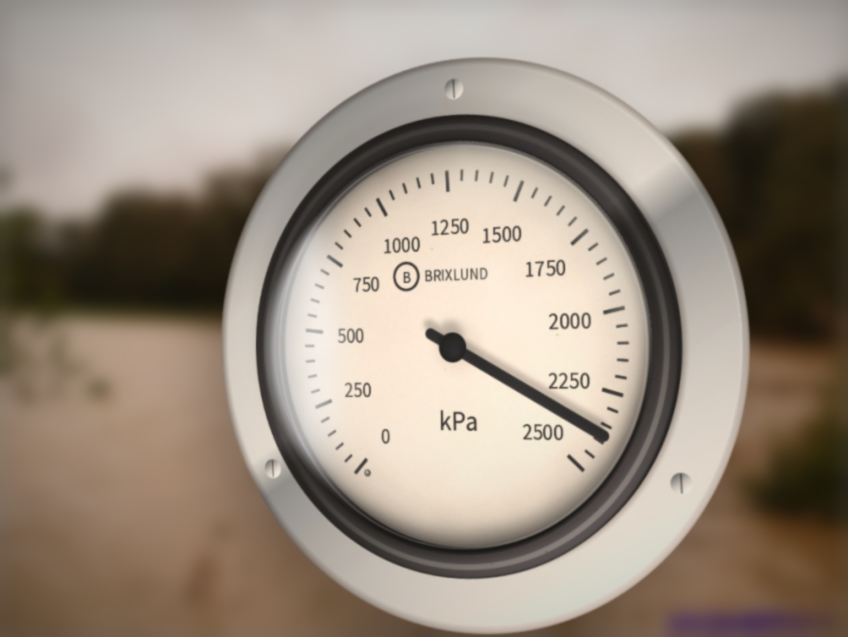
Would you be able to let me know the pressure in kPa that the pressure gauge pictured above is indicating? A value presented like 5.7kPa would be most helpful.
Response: 2375kPa
